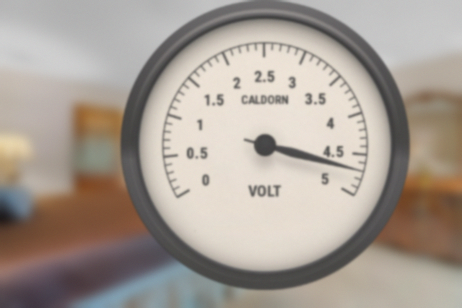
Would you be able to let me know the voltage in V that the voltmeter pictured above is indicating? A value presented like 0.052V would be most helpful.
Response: 4.7V
